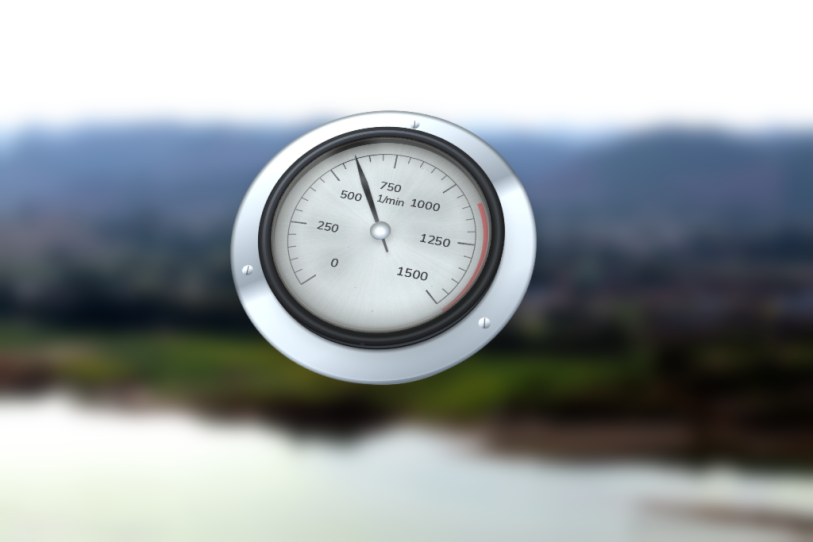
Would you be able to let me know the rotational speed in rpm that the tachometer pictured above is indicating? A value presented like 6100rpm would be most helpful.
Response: 600rpm
